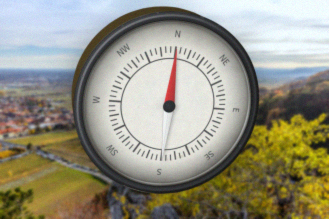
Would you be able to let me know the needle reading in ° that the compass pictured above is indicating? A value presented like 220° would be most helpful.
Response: 0°
